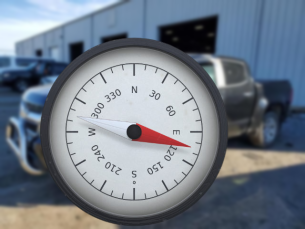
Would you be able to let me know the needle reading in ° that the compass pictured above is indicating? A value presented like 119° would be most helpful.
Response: 105°
